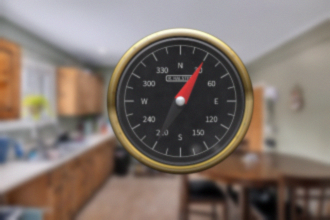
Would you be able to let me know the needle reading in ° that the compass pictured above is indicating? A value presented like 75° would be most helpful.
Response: 30°
